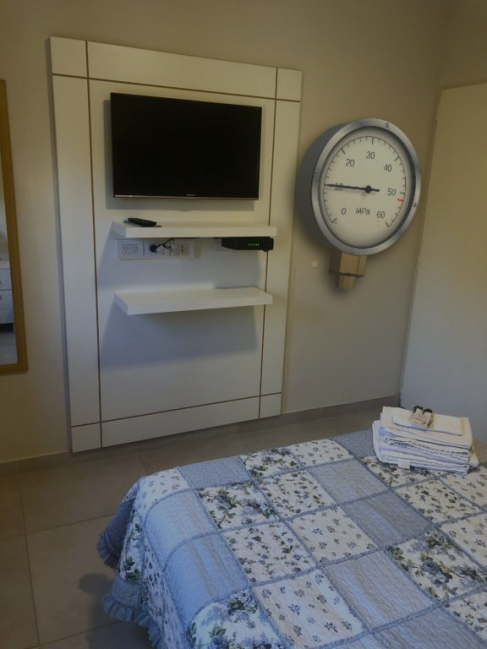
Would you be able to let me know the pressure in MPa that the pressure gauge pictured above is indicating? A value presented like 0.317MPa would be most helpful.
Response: 10MPa
